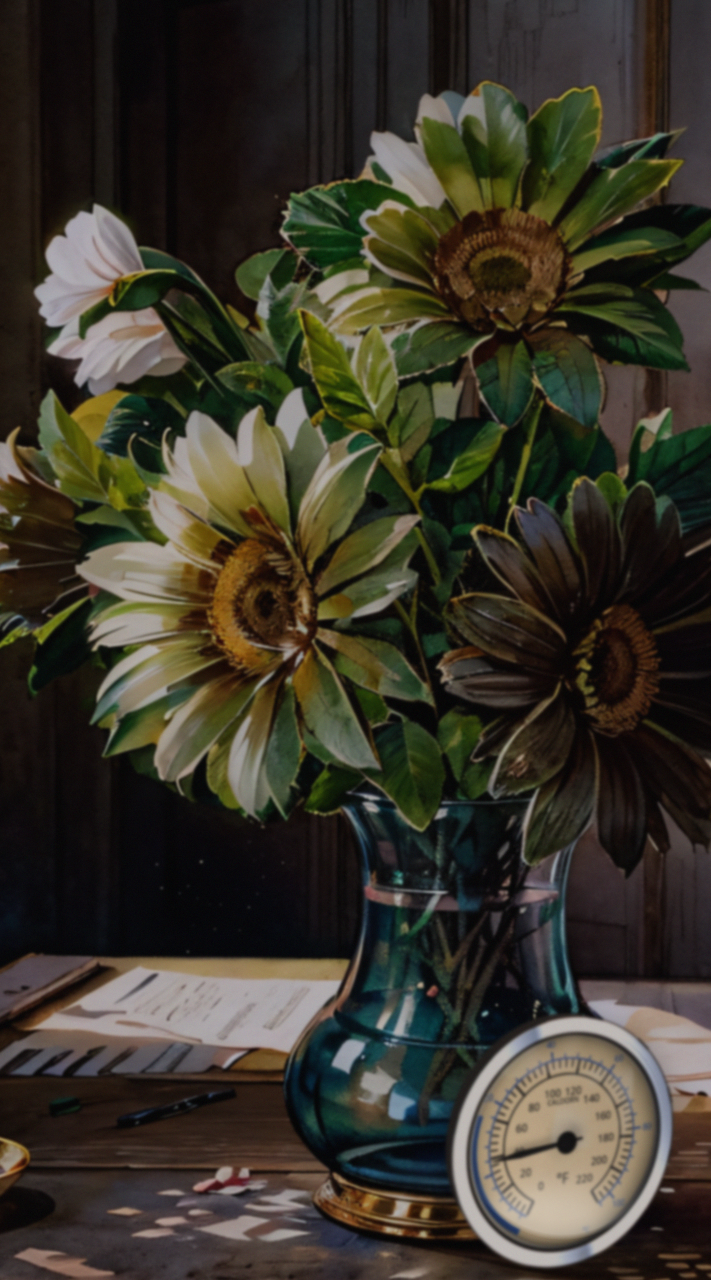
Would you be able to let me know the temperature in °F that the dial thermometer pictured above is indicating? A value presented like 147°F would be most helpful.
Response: 40°F
